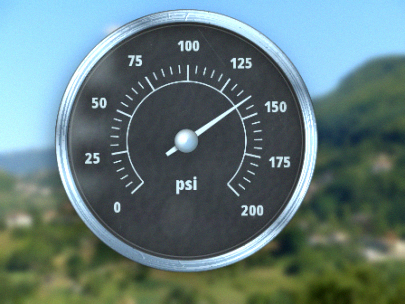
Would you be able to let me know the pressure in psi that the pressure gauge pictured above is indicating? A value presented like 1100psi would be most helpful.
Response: 140psi
